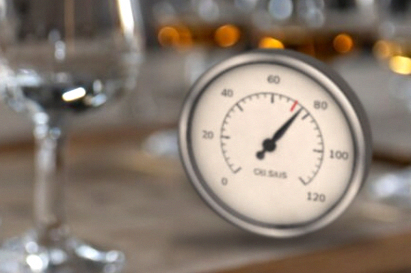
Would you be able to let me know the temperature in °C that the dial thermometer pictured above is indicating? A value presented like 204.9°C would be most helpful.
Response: 76°C
